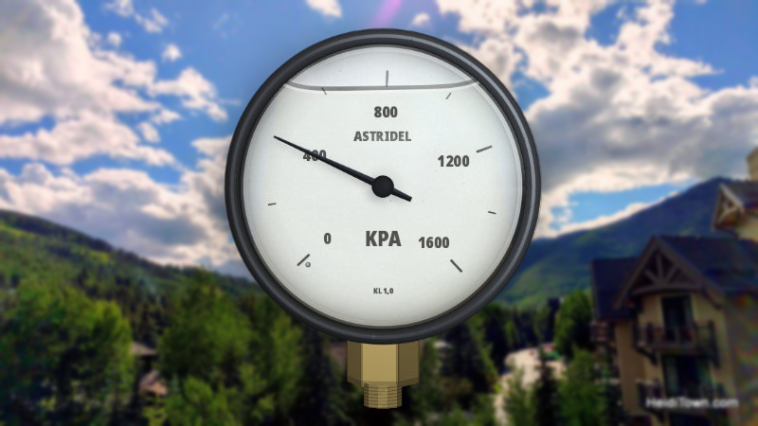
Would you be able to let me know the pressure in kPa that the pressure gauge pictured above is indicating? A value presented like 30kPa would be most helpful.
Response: 400kPa
